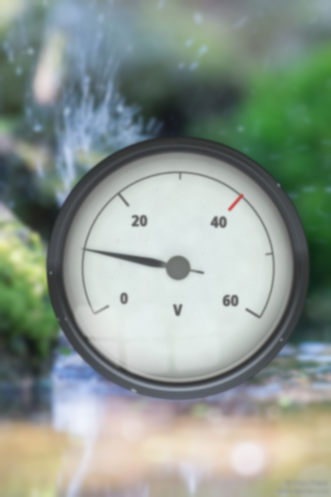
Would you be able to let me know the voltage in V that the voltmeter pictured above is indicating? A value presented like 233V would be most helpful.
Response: 10V
